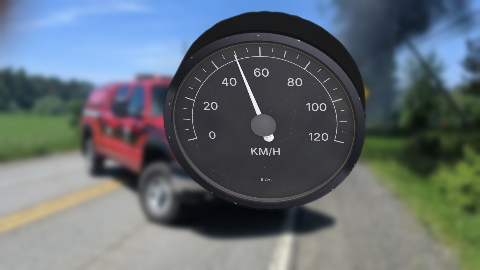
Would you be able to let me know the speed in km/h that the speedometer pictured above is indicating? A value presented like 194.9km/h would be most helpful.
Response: 50km/h
